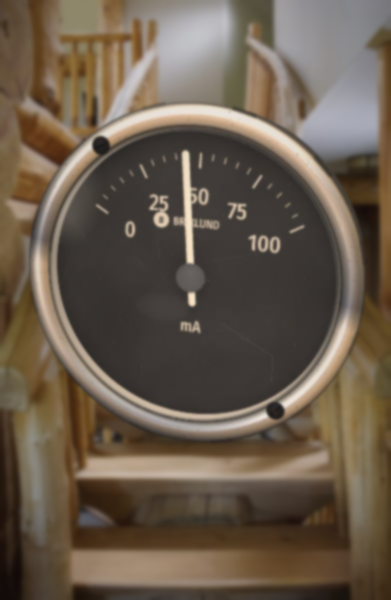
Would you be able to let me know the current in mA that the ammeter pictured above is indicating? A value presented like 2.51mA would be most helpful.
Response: 45mA
